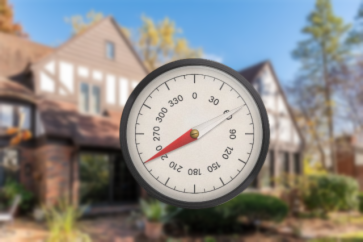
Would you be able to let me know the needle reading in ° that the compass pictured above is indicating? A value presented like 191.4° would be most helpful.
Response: 240°
